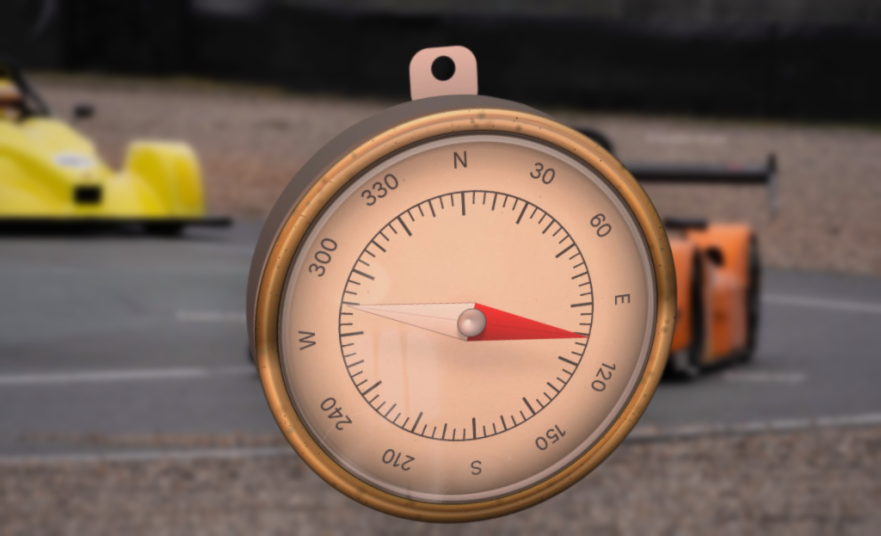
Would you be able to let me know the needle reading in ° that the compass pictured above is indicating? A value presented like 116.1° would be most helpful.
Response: 105°
